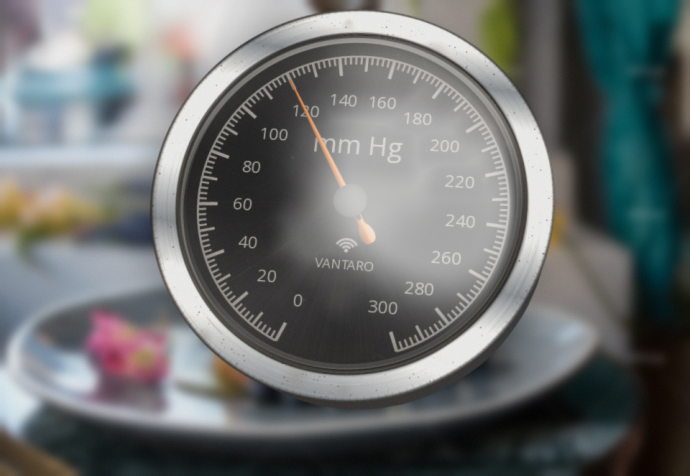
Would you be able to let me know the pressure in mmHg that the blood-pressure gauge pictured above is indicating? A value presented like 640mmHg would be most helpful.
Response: 120mmHg
